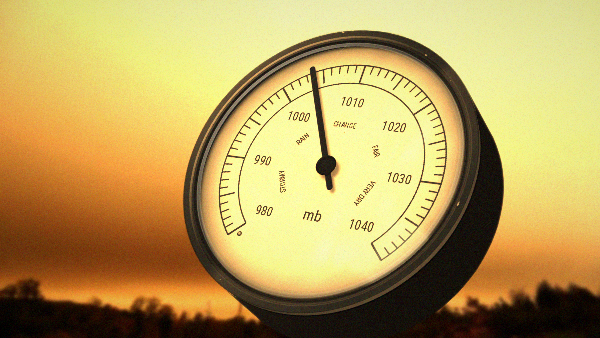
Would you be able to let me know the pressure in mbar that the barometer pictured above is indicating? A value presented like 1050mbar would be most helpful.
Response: 1004mbar
